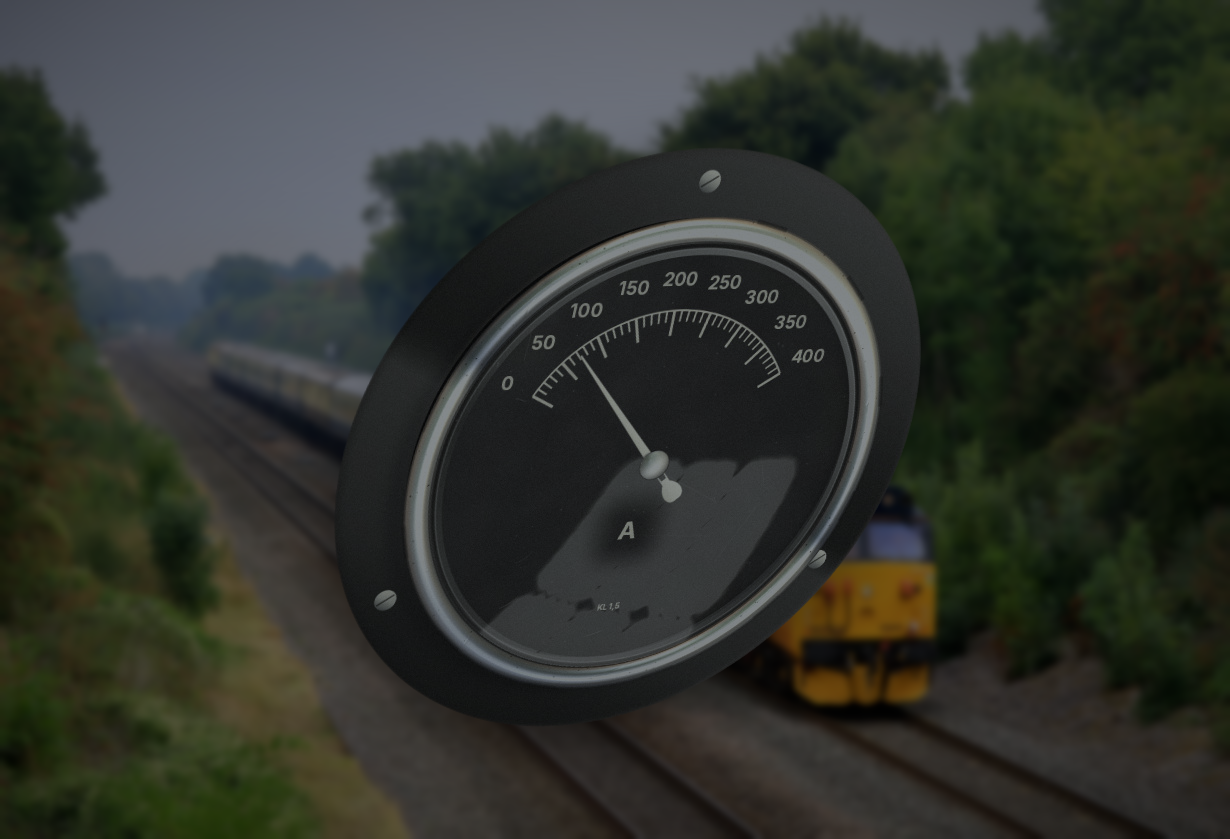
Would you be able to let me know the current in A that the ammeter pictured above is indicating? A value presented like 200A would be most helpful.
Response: 70A
